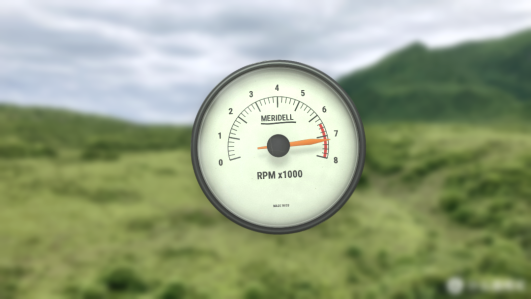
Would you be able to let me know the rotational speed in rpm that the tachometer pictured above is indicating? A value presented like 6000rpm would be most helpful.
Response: 7200rpm
